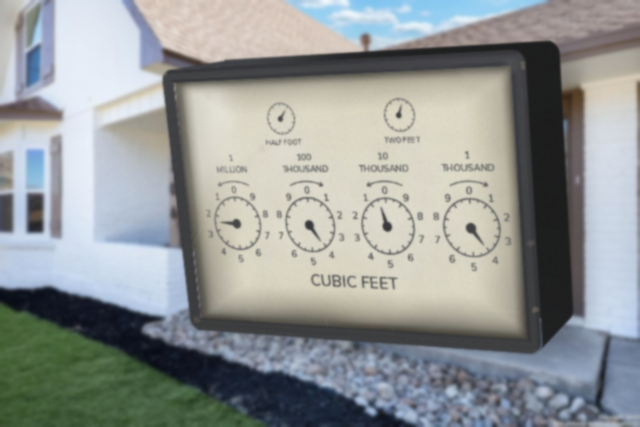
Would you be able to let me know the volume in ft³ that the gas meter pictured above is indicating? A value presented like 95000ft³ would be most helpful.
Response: 240400ft³
